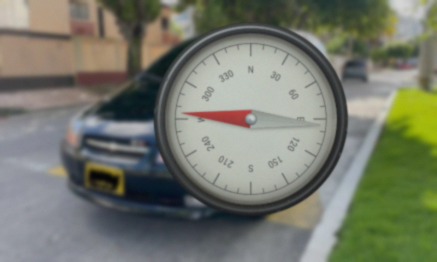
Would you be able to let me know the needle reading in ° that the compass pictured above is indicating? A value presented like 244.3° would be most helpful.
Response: 275°
